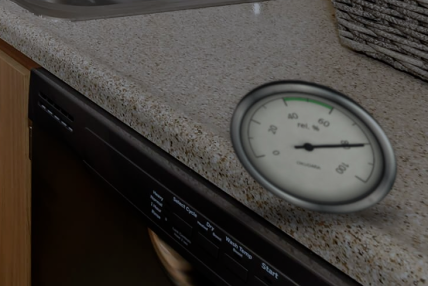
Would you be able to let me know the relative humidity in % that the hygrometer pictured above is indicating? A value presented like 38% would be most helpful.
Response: 80%
